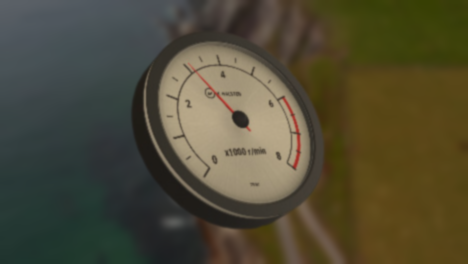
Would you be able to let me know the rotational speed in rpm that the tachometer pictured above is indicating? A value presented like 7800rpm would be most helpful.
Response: 3000rpm
